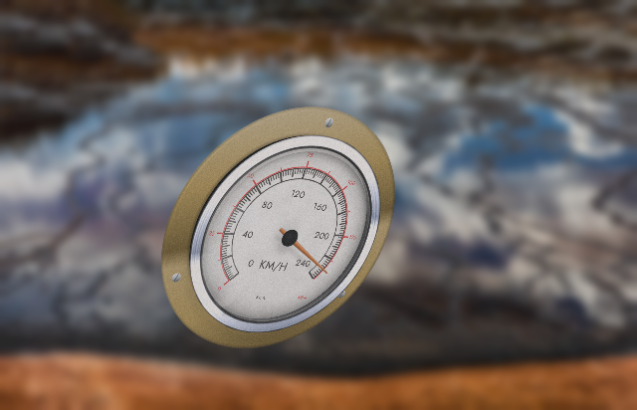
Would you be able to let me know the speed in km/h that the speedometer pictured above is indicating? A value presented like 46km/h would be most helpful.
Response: 230km/h
